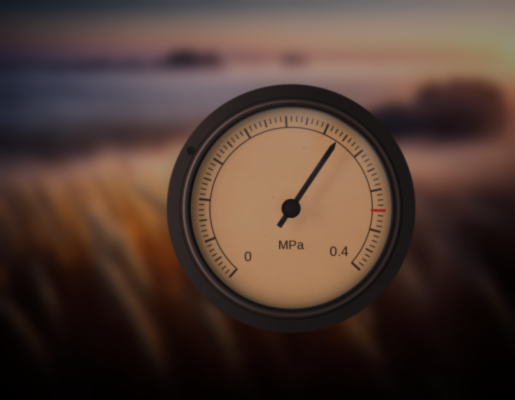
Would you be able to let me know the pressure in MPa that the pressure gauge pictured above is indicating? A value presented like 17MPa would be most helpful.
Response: 0.255MPa
